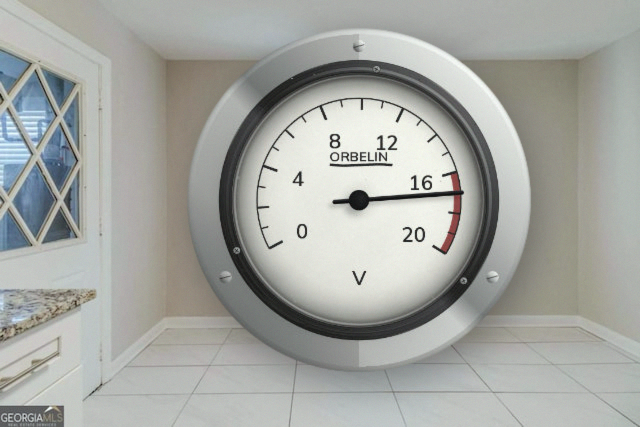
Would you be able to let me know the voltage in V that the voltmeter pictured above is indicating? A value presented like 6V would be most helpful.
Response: 17V
